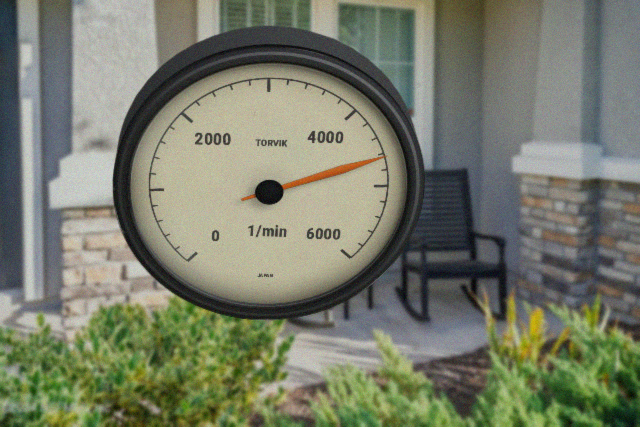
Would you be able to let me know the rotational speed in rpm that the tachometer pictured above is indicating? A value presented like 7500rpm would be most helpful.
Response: 4600rpm
